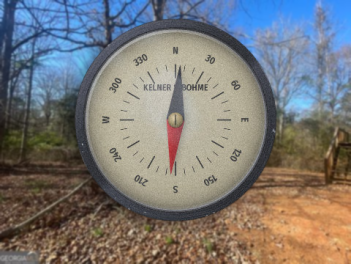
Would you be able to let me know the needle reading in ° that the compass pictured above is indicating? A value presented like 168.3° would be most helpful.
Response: 185°
